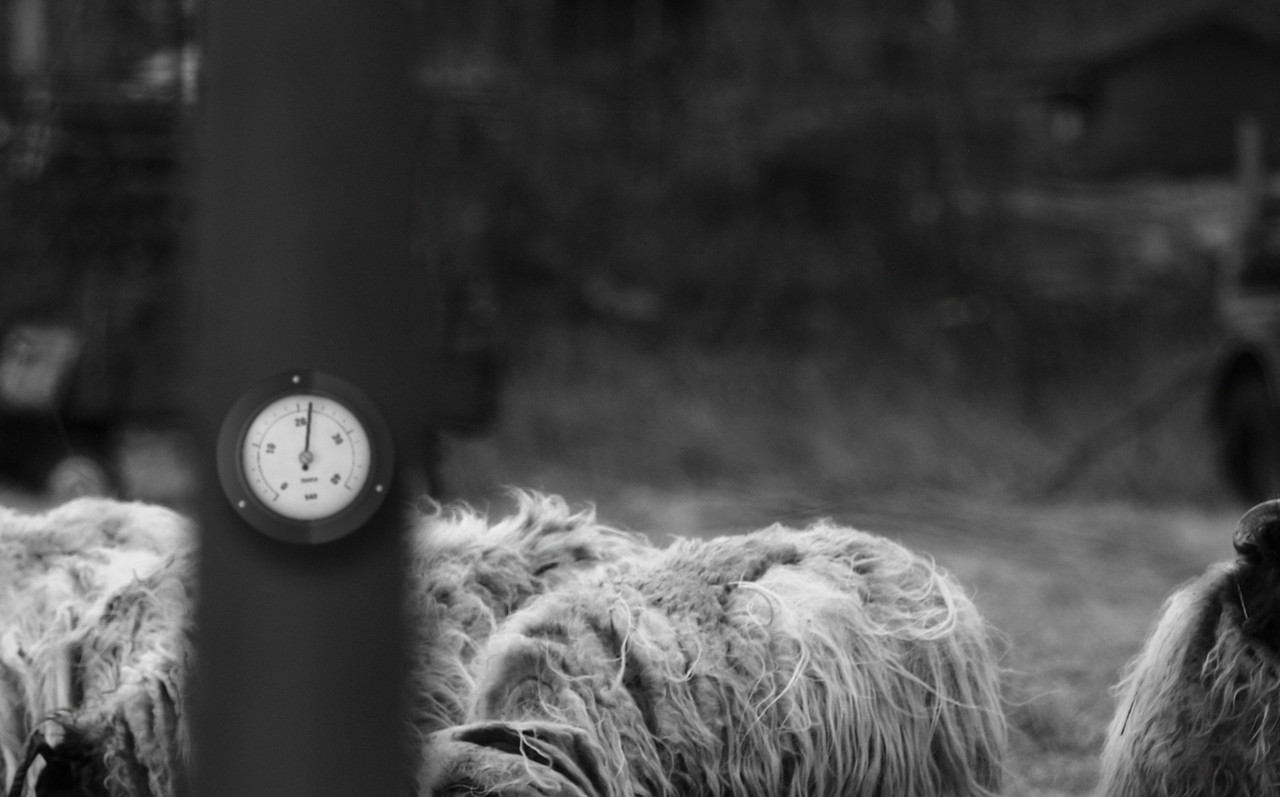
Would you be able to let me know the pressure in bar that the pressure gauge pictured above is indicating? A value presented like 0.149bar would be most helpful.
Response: 22bar
